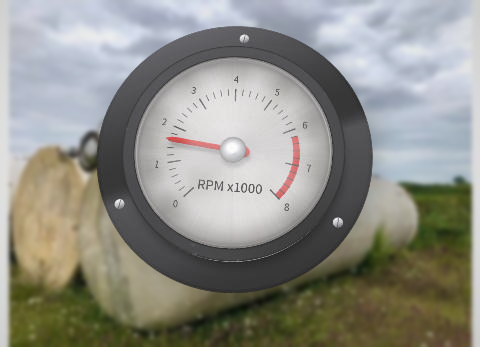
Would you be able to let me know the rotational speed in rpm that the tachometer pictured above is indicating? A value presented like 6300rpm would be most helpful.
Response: 1600rpm
